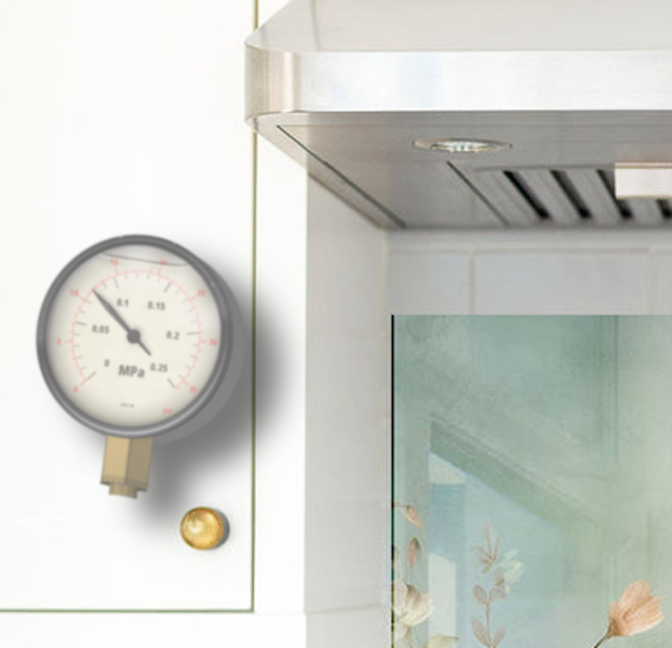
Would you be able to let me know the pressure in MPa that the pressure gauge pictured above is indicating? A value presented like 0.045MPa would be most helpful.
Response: 0.08MPa
